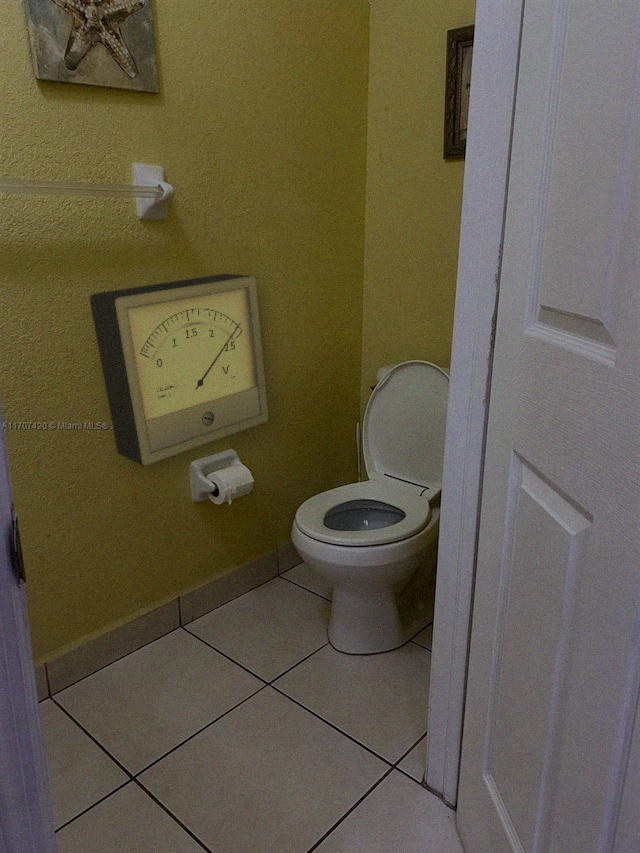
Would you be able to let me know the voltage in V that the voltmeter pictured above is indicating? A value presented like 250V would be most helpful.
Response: 2.4V
